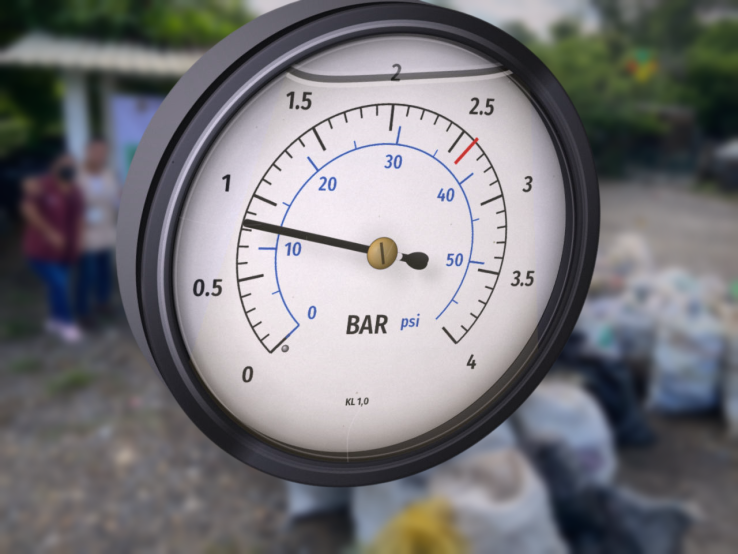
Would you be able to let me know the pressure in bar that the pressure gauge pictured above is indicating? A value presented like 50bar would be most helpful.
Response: 0.85bar
